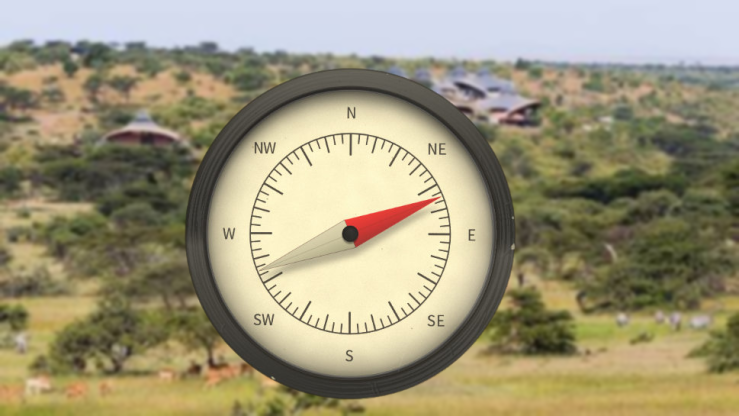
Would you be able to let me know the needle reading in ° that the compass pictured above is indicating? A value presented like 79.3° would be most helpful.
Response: 67.5°
